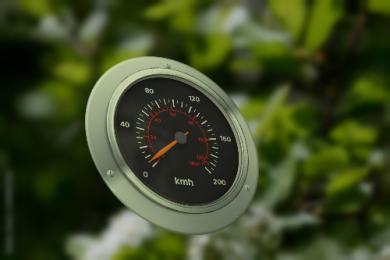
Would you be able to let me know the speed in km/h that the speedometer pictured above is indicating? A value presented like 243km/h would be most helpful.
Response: 5km/h
